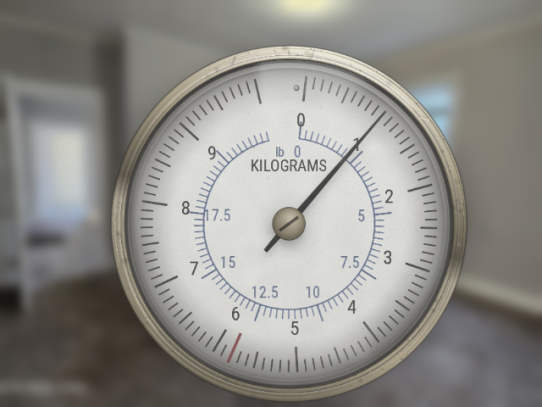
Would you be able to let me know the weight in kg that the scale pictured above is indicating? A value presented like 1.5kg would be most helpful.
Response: 1kg
